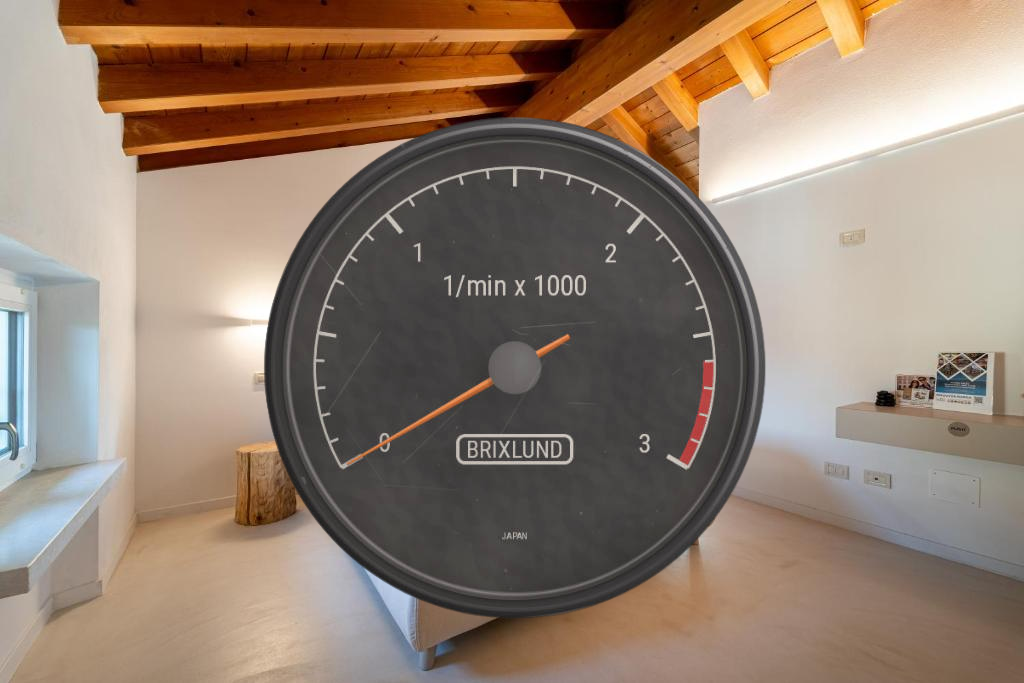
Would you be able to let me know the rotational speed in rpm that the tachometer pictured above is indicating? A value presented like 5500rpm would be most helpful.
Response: 0rpm
